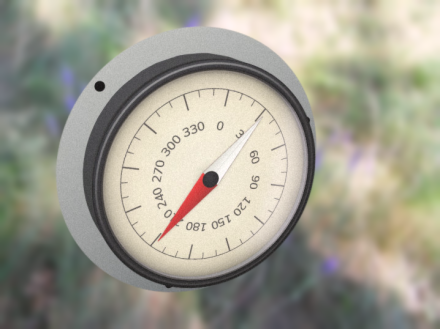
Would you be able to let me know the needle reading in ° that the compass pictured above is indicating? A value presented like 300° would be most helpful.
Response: 210°
